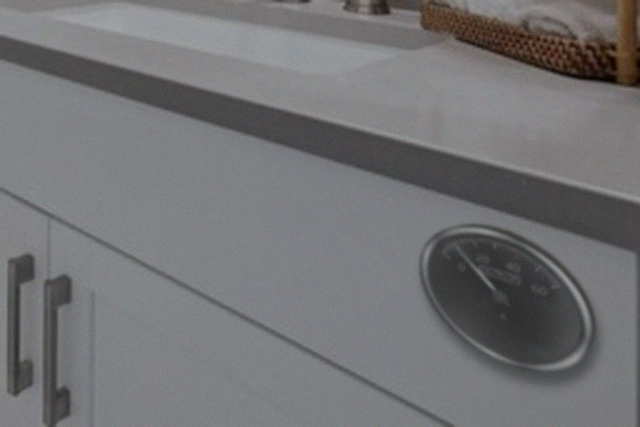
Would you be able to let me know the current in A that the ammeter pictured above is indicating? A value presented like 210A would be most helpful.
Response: 10A
